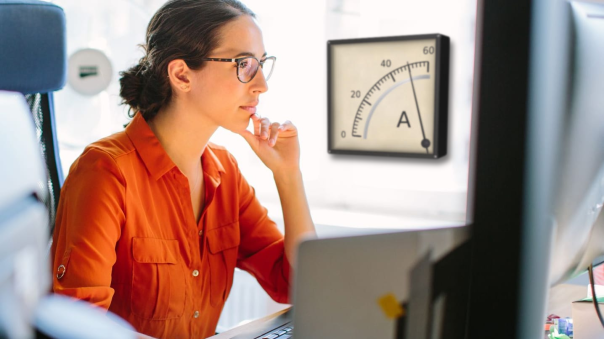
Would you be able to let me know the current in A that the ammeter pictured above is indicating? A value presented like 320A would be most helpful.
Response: 50A
